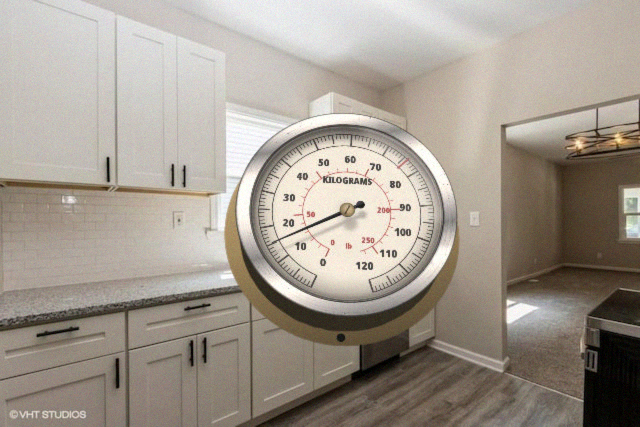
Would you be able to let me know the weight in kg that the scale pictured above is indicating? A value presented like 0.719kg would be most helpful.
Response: 15kg
